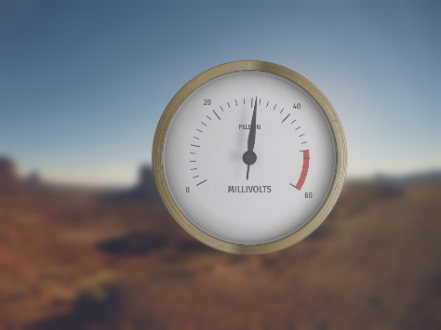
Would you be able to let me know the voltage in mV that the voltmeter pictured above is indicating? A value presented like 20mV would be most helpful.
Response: 31mV
